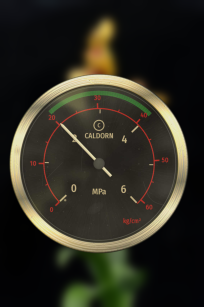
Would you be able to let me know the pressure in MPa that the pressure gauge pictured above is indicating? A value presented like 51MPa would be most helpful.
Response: 2MPa
